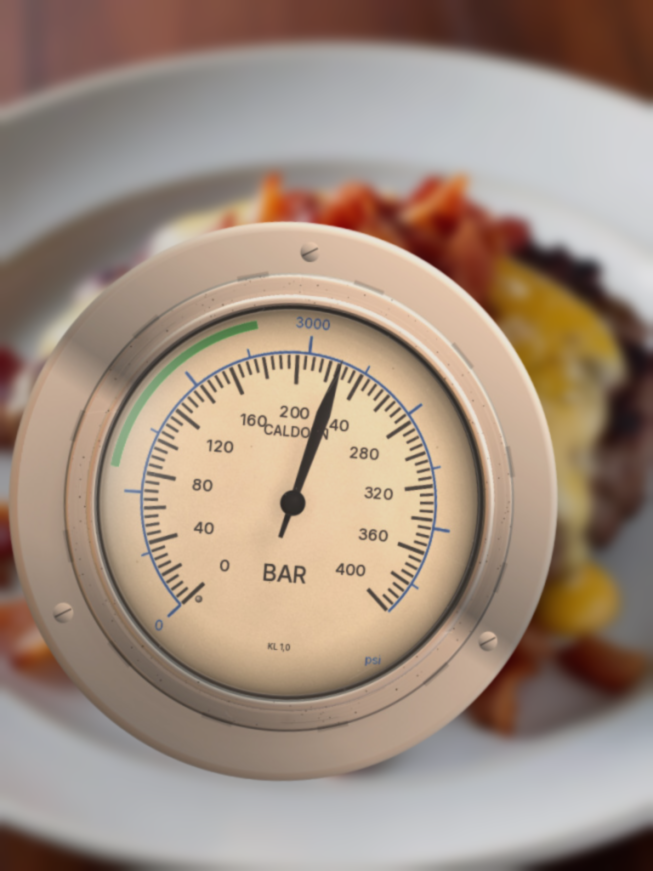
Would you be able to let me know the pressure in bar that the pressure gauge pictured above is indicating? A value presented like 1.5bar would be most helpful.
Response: 225bar
